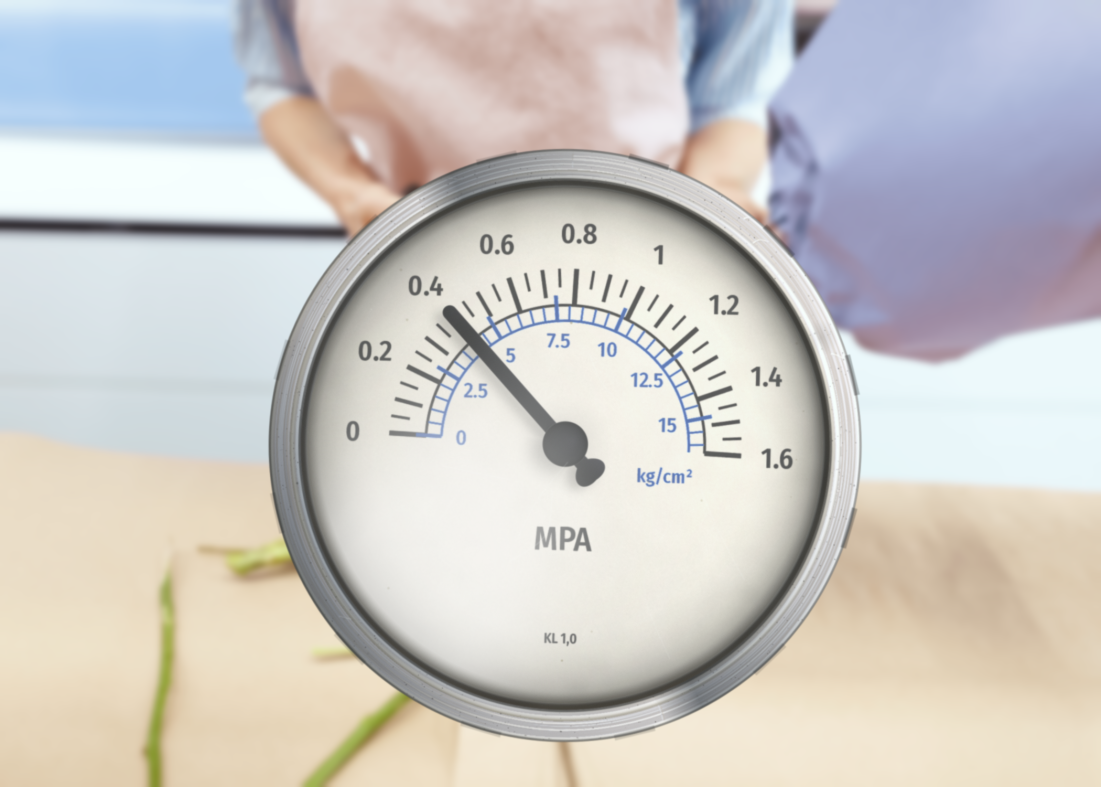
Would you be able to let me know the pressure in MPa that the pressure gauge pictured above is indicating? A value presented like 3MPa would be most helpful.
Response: 0.4MPa
